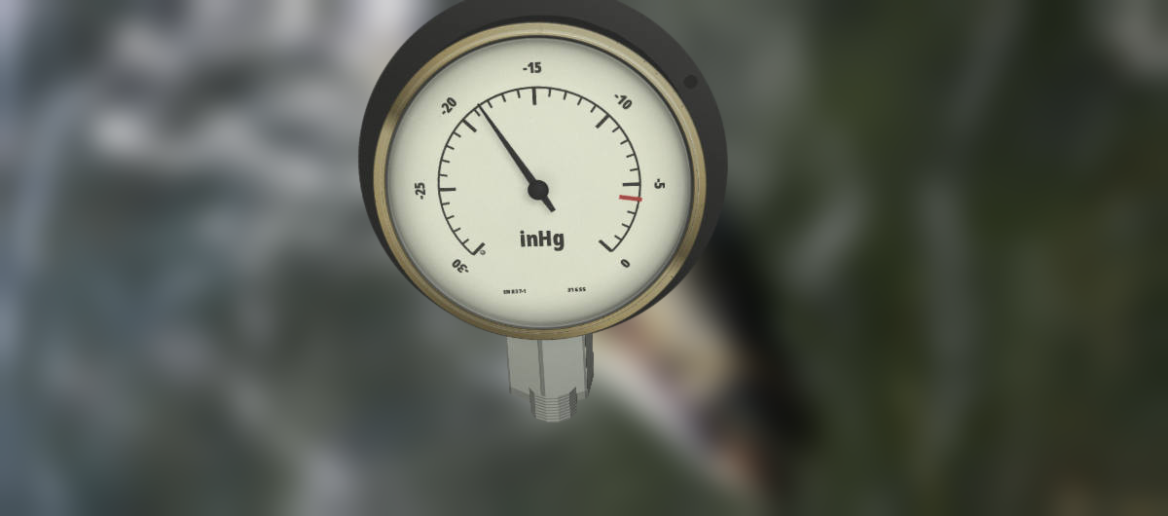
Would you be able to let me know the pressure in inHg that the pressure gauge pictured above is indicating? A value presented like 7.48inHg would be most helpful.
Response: -18.5inHg
